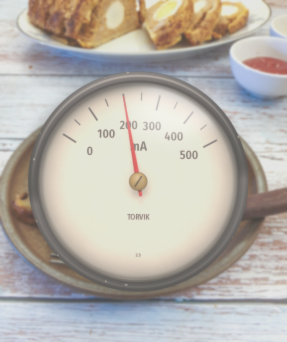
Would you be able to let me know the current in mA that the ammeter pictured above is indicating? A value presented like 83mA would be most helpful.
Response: 200mA
